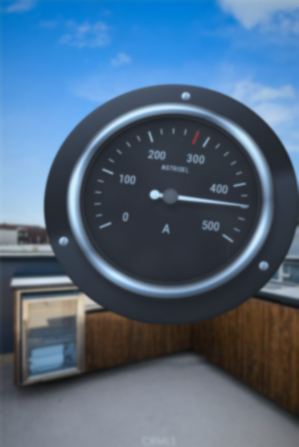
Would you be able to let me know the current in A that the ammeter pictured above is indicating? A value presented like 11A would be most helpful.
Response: 440A
